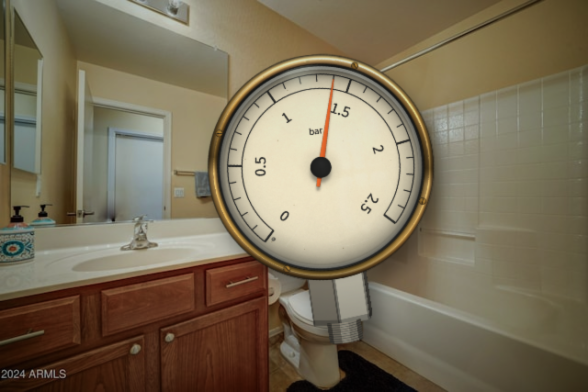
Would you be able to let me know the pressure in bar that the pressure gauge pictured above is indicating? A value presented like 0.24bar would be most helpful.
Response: 1.4bar
